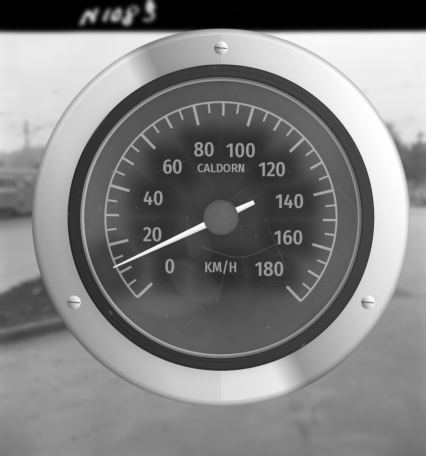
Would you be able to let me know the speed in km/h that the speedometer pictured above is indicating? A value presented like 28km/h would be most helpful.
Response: 12.5km/h
